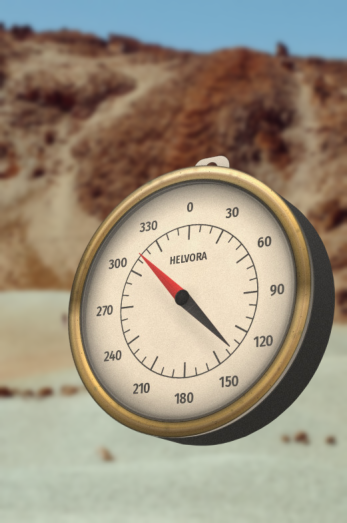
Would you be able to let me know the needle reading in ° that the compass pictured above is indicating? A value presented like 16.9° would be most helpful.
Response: 315°
